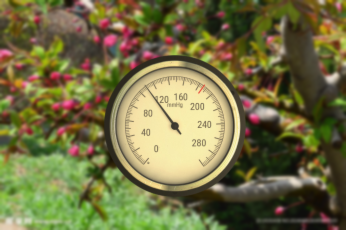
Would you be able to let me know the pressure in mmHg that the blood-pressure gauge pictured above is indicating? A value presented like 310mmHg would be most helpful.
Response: 110mmHg
